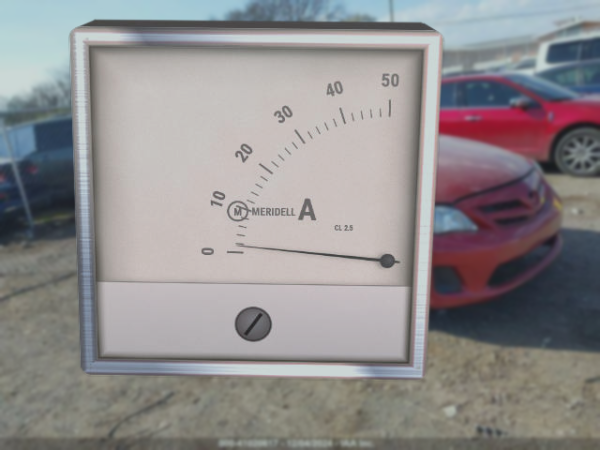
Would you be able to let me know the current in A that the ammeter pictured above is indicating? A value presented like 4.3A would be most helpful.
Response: 2A
